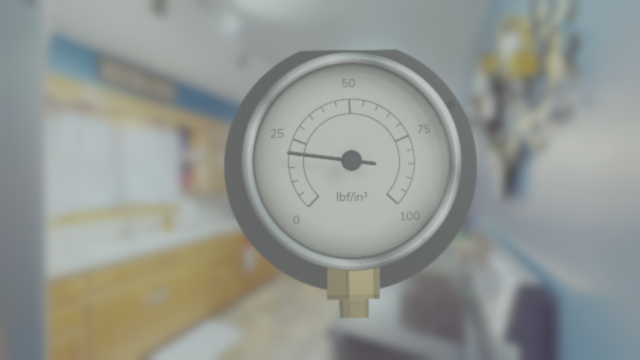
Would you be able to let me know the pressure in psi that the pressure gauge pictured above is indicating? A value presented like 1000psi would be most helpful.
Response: 20psi
